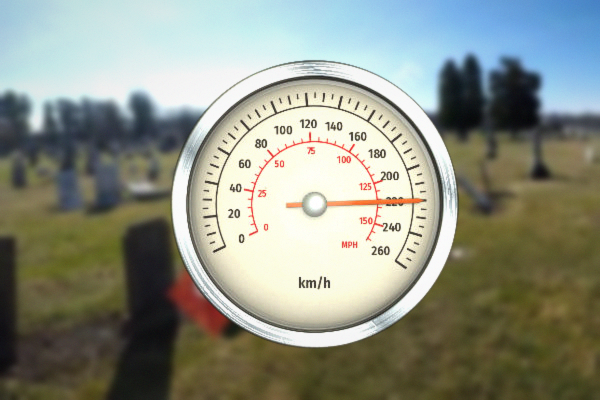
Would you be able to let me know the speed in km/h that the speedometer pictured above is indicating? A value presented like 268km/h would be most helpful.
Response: 220km/h
